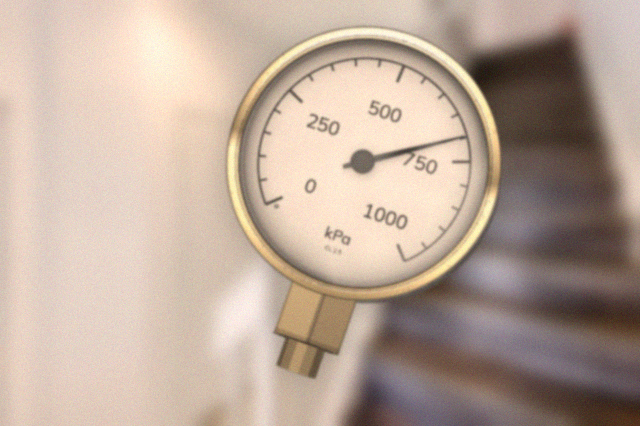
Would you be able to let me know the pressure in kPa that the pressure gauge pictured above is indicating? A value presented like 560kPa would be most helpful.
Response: 700kPa
